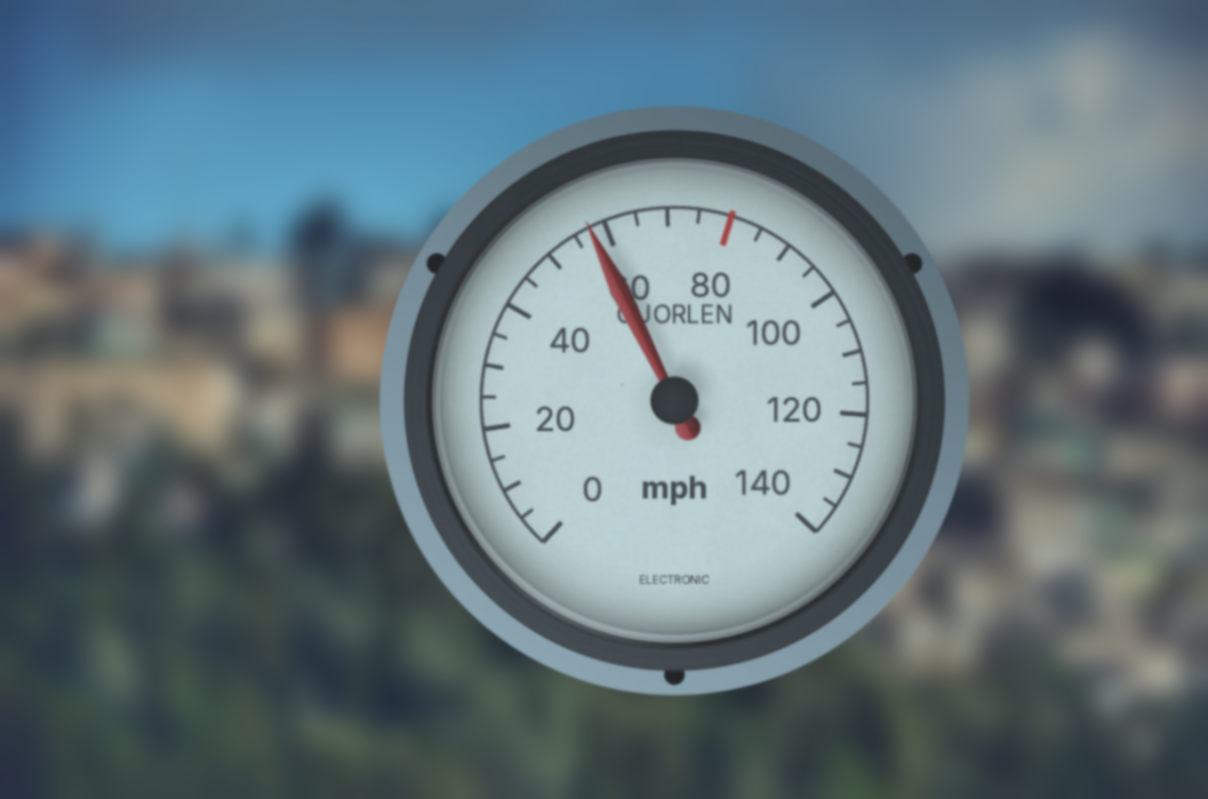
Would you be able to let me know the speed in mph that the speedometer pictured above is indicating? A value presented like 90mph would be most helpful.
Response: 57.5mph
